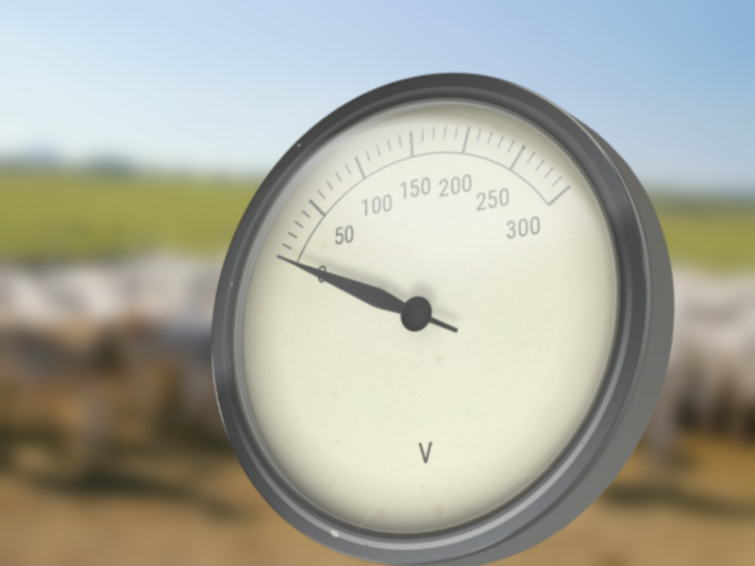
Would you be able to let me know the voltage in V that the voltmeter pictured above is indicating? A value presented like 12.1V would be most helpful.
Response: 0V
